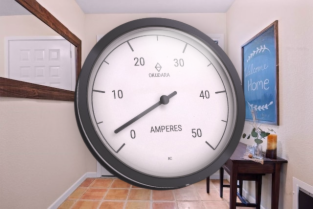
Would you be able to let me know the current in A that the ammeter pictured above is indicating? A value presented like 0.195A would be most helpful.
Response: 2.5A
